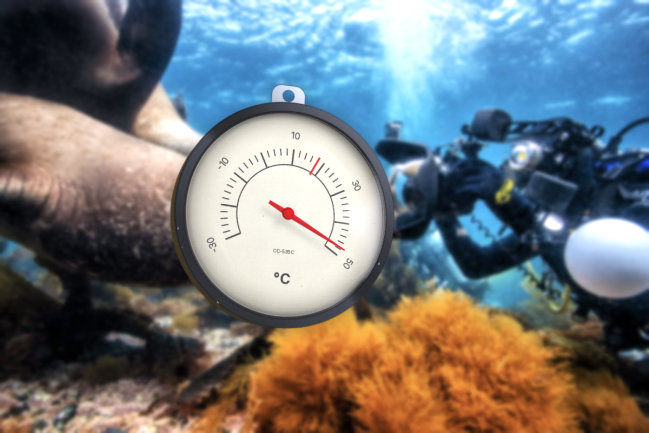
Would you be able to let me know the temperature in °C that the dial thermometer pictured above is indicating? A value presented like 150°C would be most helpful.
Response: 48°C
